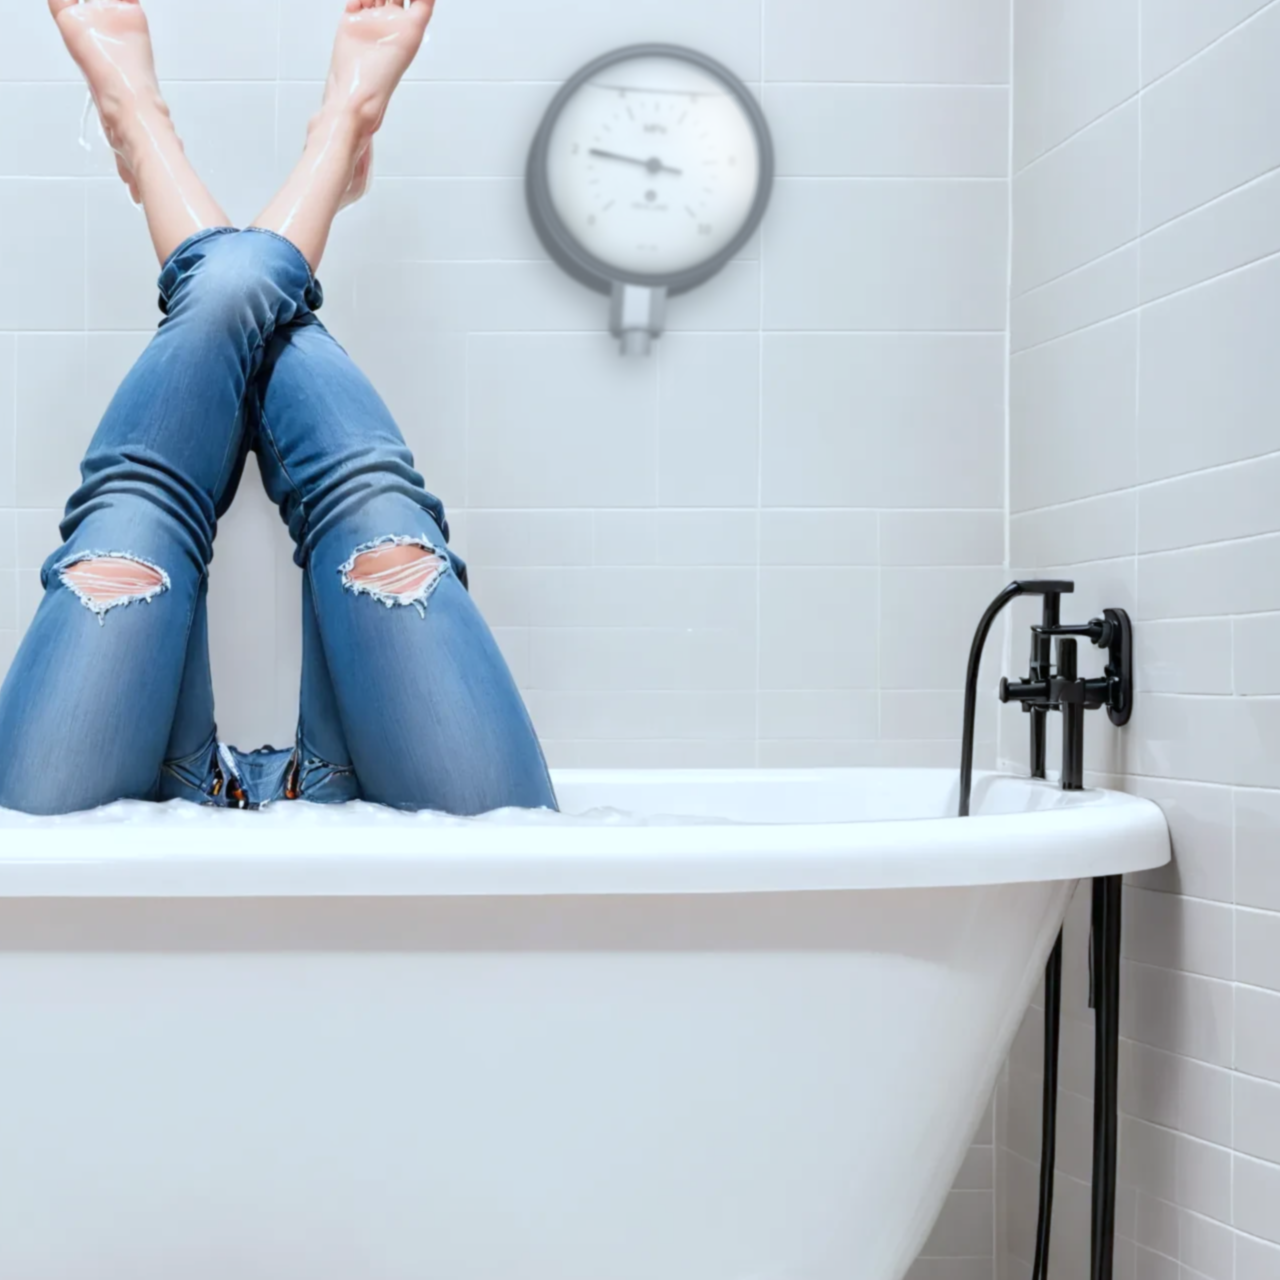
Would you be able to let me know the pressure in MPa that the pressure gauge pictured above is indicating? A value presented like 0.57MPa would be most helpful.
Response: 2MPa
